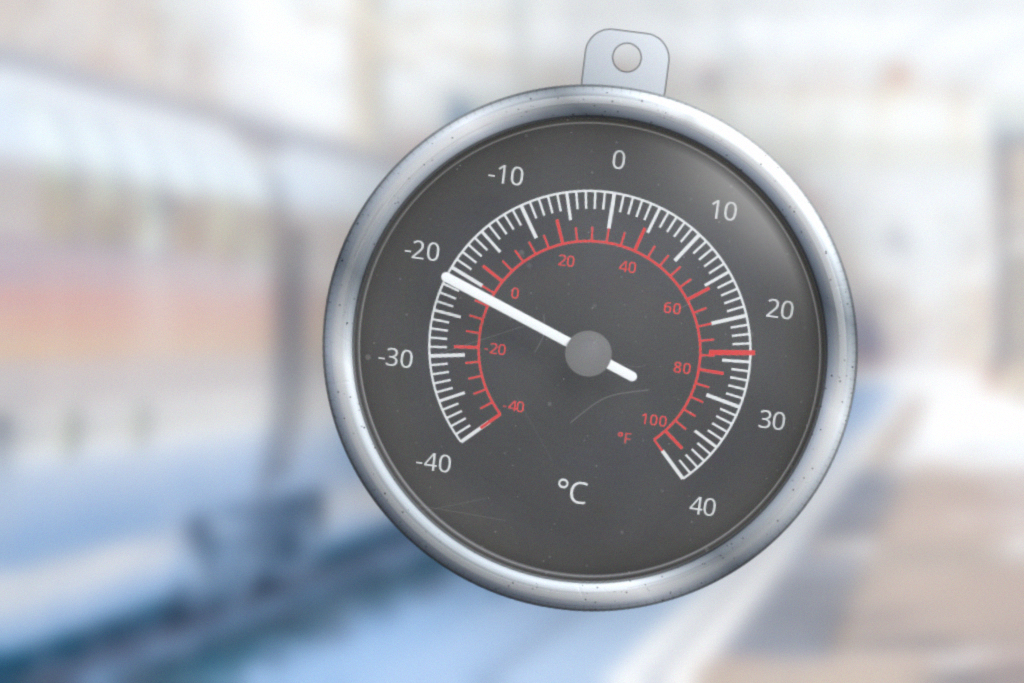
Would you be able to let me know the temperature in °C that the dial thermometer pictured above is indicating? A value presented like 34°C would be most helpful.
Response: -21°C
